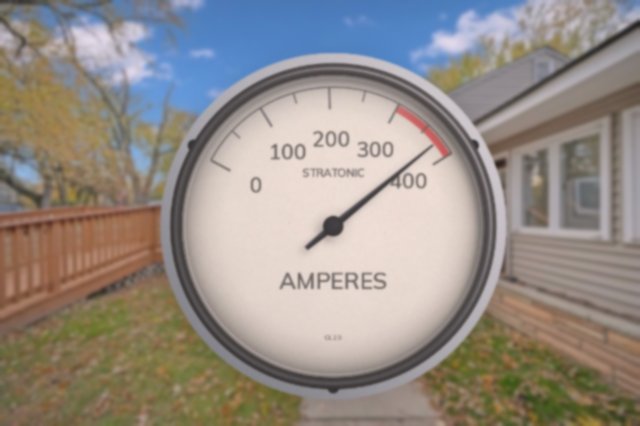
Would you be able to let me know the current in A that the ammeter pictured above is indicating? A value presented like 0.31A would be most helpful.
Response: 375A
